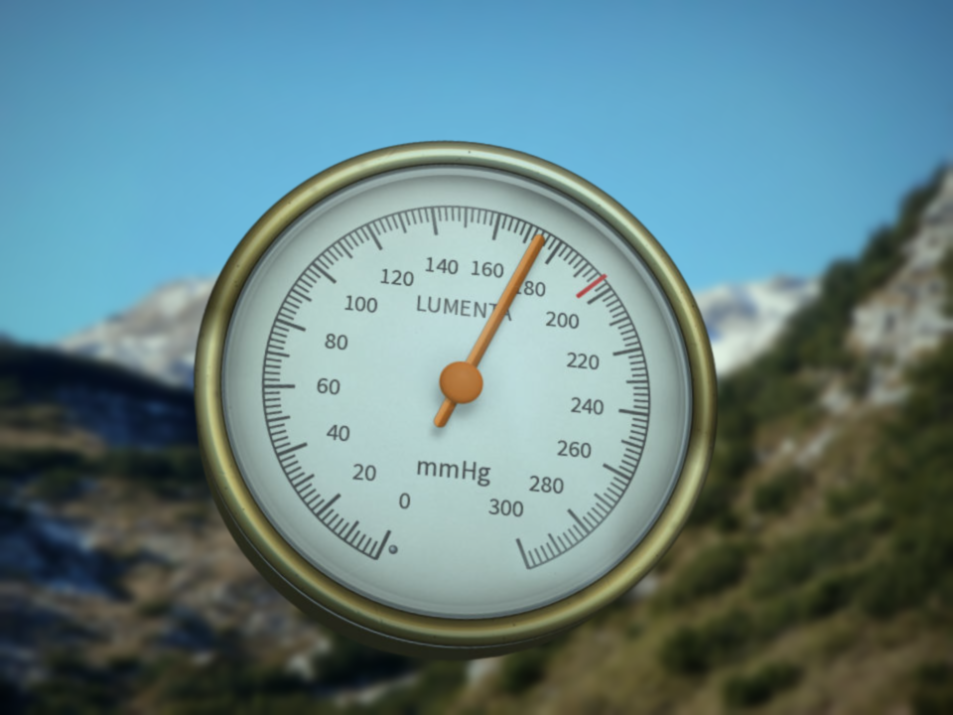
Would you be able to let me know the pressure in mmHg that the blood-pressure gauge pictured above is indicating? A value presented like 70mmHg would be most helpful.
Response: 174mmHg
